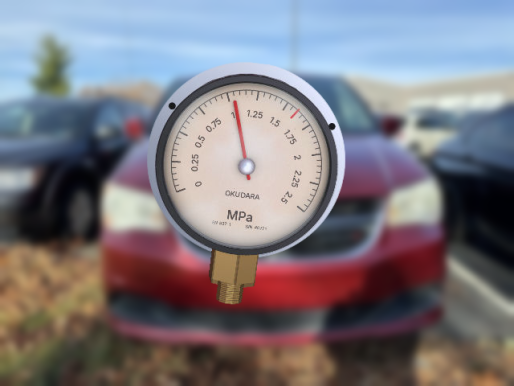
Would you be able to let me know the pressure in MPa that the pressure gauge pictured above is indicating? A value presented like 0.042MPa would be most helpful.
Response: 1.05MPa
